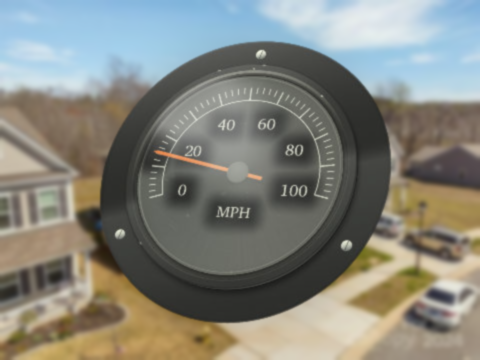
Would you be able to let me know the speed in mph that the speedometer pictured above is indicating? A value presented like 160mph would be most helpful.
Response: 14mph
